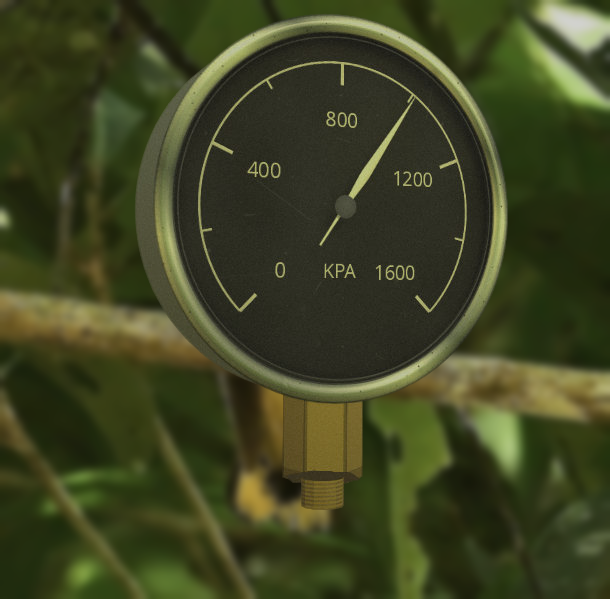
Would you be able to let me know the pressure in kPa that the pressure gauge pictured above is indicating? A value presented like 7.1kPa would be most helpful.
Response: 1000kPa
